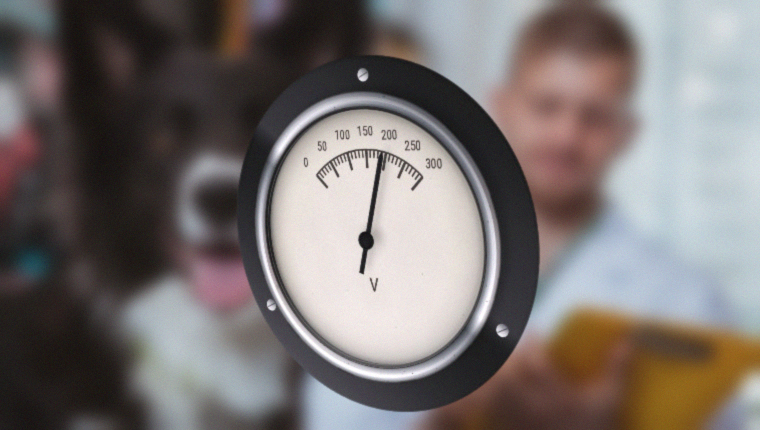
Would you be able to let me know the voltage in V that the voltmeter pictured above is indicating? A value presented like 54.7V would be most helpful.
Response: 200V
